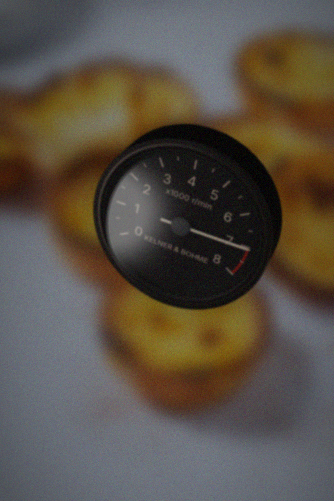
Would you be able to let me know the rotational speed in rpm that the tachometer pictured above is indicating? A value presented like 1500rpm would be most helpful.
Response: 7000rpm
